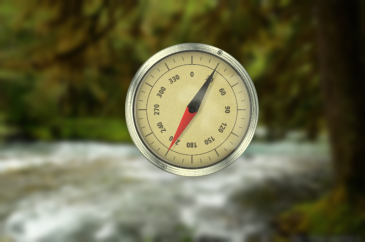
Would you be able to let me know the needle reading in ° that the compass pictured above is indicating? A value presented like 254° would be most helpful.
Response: 210°
